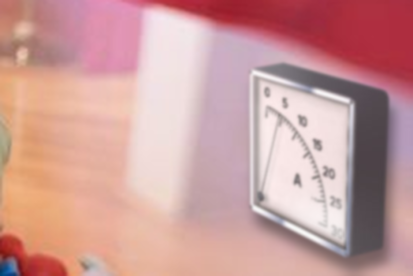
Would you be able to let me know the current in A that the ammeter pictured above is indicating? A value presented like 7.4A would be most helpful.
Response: 5A
